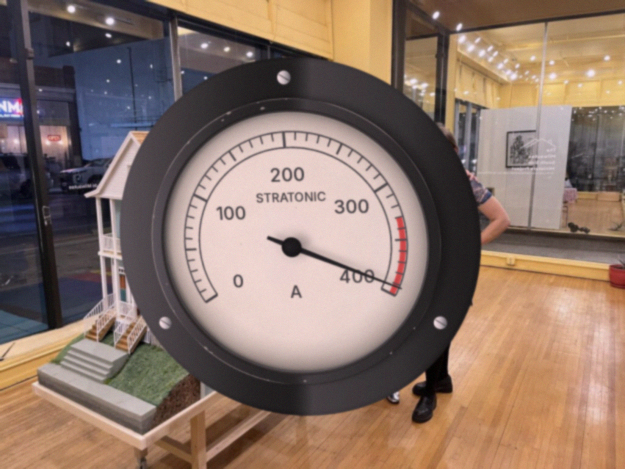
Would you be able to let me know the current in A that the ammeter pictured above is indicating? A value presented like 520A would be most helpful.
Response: 390A
